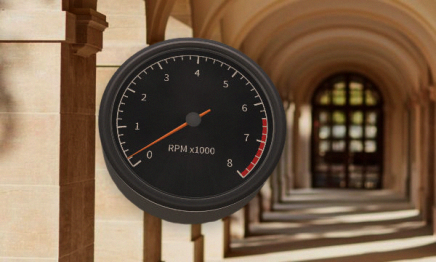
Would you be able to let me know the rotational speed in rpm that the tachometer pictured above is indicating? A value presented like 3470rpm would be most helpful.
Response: 200rpm
